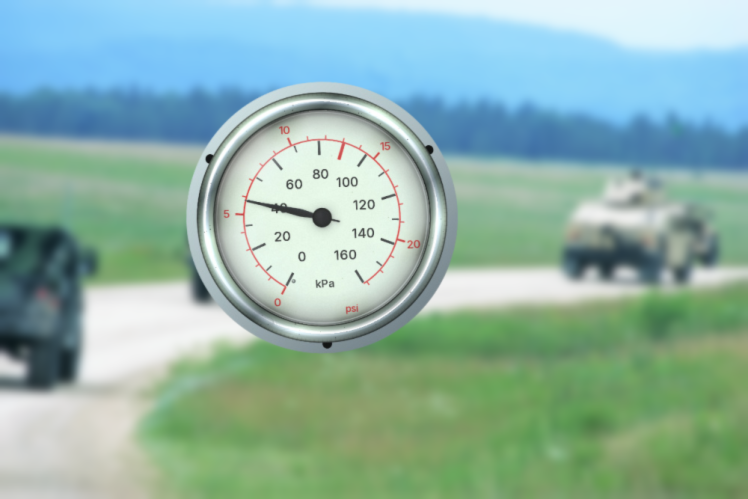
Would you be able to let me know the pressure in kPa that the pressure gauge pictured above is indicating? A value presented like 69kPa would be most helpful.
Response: 40kPa
